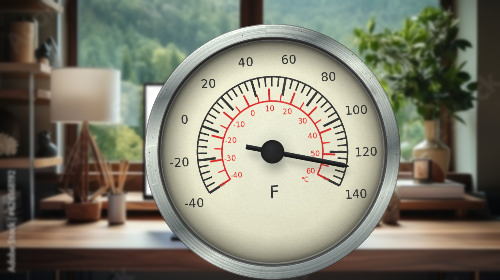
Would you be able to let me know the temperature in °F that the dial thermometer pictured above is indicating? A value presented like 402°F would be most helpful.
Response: 128°F
